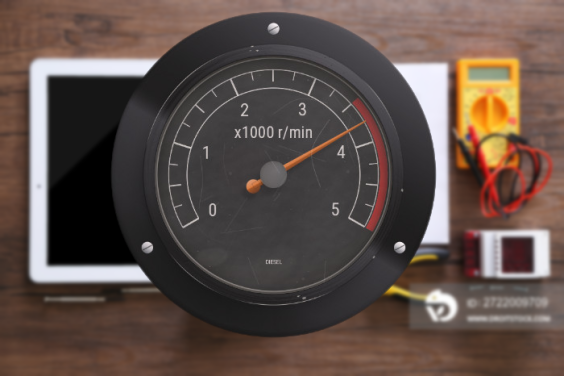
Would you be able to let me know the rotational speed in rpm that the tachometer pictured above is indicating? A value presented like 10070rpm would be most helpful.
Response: 3750rpm
